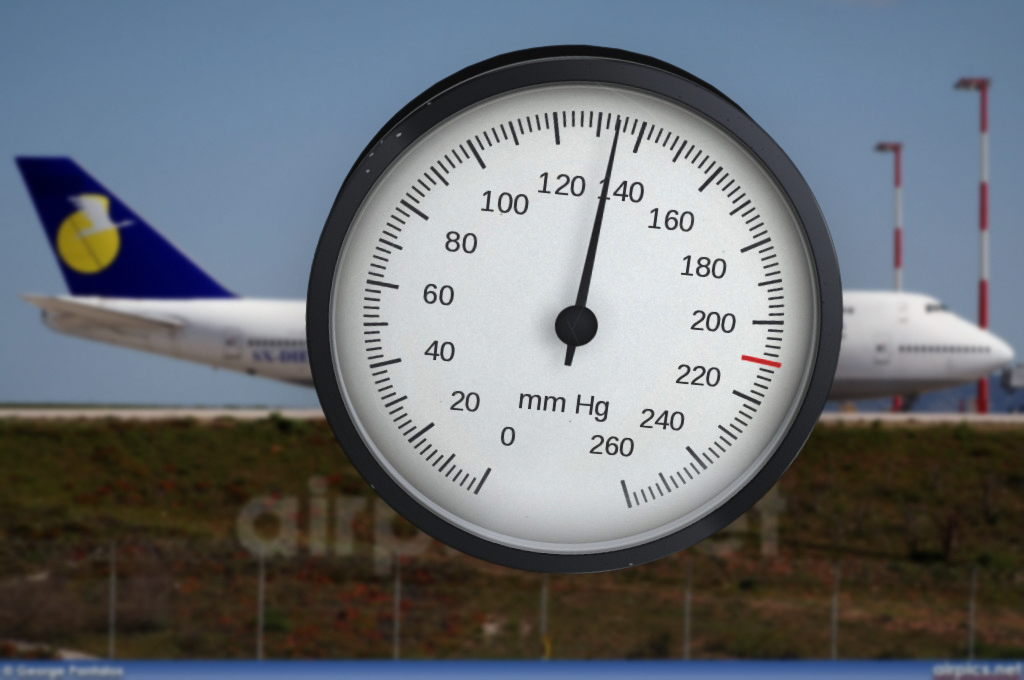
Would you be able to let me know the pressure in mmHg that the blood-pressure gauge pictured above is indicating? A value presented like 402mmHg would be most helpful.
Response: 134mmHg
